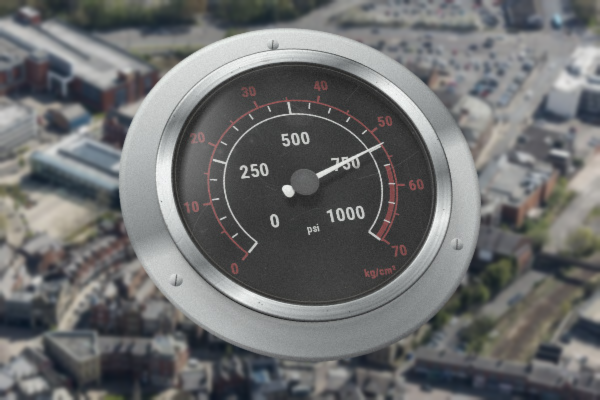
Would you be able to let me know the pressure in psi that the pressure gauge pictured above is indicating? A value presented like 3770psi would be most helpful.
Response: 750psi
